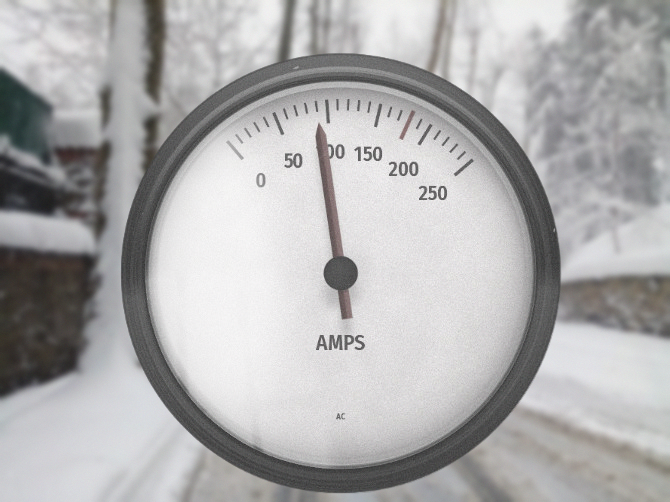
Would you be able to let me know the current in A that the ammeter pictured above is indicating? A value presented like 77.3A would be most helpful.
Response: 90A
